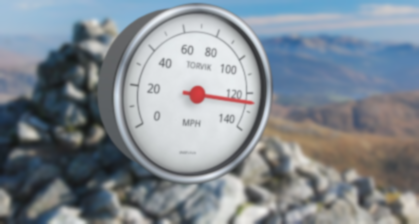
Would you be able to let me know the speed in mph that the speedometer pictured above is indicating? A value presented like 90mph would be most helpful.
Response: 125mph
